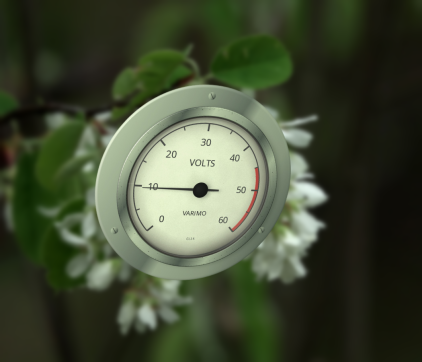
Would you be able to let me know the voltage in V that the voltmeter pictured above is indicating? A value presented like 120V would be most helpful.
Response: 10V
